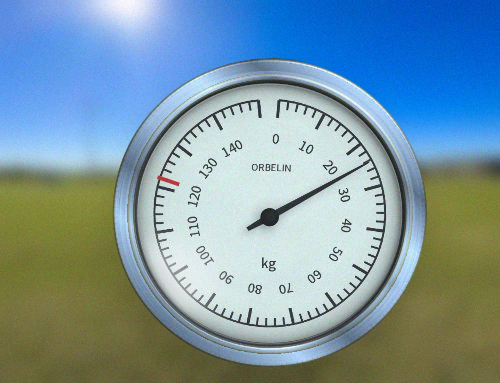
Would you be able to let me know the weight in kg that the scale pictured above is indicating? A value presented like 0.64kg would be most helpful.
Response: 24kg
